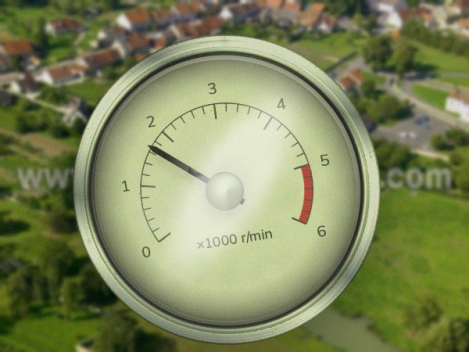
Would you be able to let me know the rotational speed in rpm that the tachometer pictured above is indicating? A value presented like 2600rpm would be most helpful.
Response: 1700rpm
